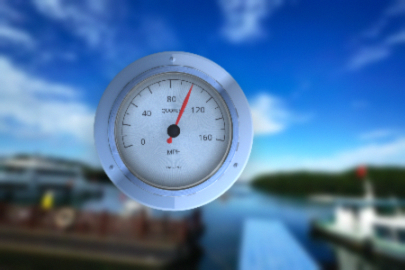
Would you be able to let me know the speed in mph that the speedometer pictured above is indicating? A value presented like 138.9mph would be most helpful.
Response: 100mph
